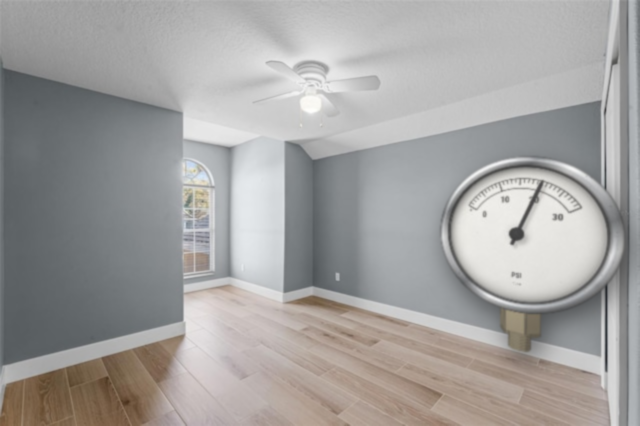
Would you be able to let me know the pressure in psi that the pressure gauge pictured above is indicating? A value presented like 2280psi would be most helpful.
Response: 20psi
